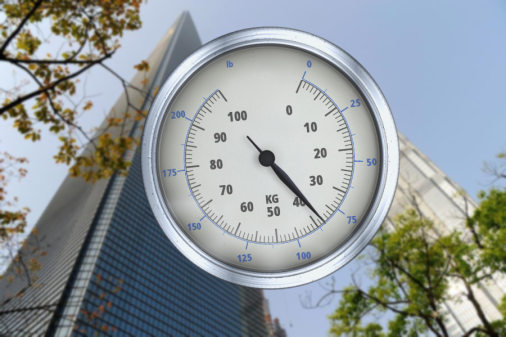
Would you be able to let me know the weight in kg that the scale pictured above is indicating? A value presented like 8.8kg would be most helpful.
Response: 38kg
